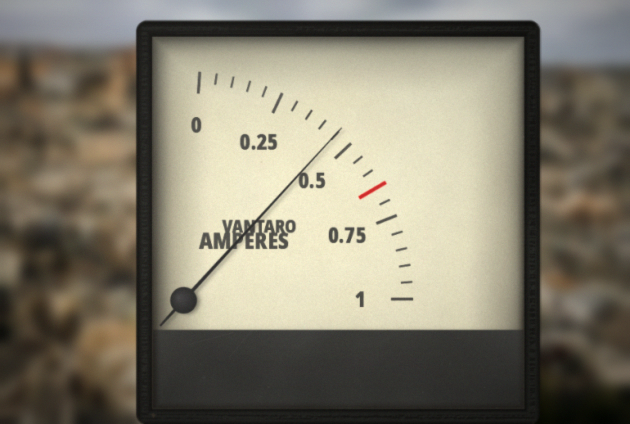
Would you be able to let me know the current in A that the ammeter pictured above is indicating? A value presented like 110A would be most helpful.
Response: 0.45A
